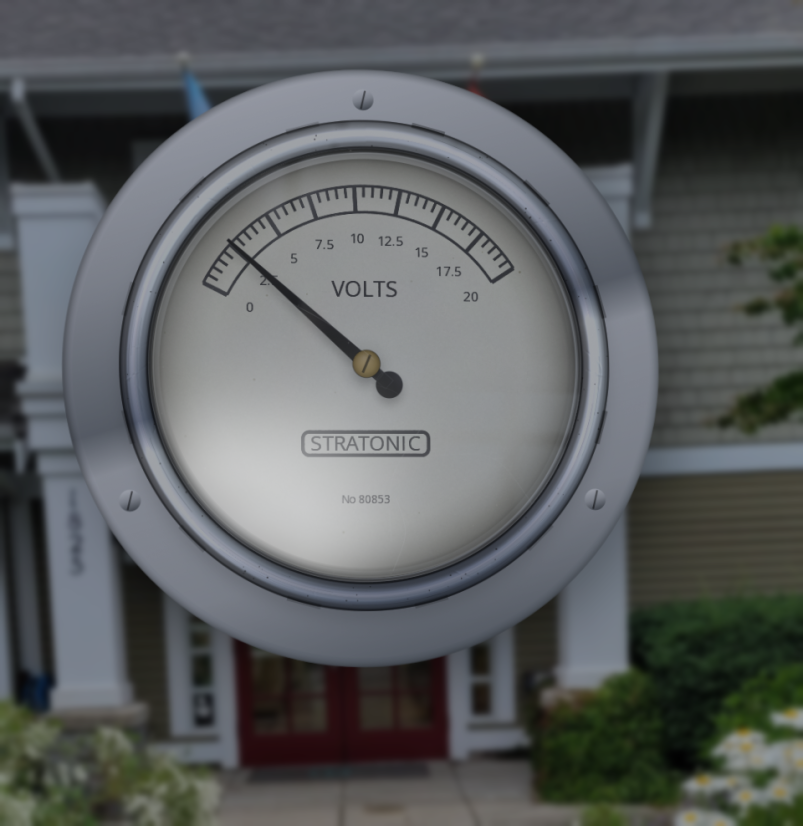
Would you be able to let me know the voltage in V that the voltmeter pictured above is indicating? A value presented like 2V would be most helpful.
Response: 2.5V
